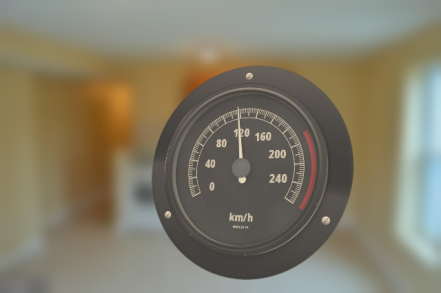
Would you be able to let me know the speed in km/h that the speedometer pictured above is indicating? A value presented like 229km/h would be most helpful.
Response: 120km/h
